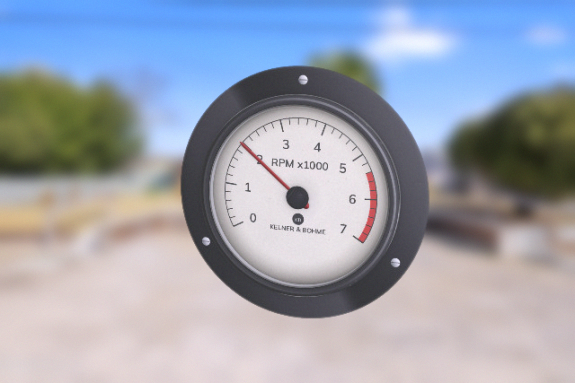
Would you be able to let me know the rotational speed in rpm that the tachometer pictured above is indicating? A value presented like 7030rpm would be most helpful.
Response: 2000rpm
